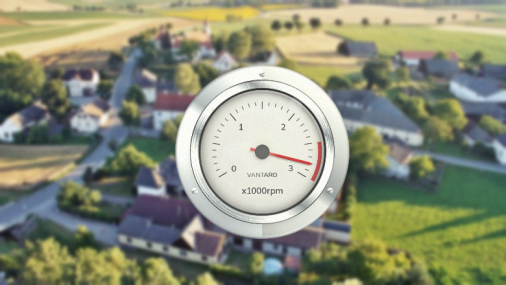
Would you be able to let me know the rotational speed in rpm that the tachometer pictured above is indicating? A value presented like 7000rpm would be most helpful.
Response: 2800rpm
